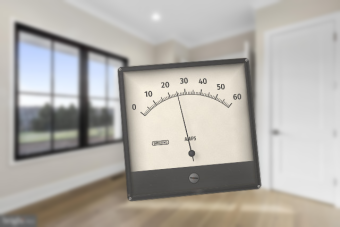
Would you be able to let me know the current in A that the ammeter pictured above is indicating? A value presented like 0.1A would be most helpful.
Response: 25A
